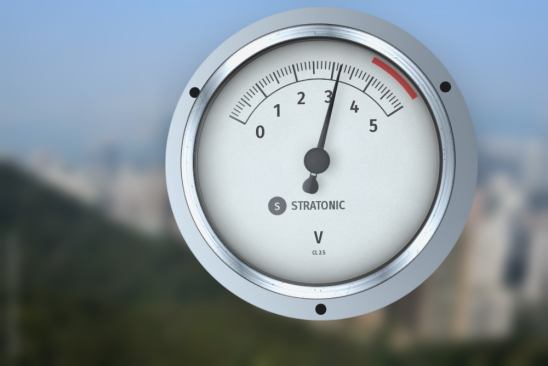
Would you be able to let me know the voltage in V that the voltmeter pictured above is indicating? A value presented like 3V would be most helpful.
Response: 3.2V
